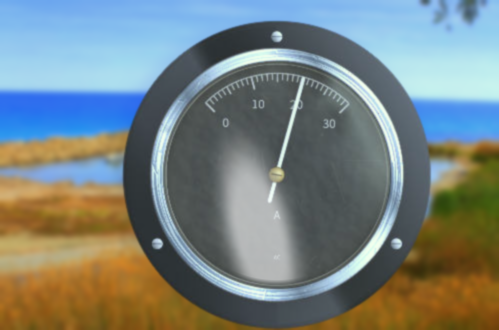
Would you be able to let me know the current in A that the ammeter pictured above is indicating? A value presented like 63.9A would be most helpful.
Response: 20A
